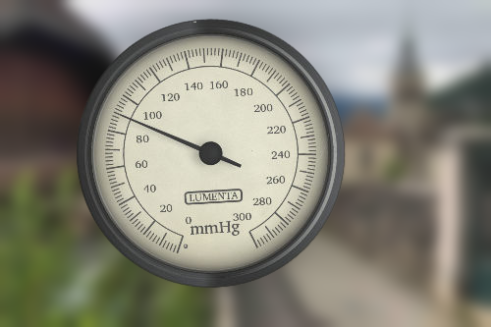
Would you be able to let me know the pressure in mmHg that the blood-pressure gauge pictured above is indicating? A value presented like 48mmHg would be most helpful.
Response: 90mmHg
